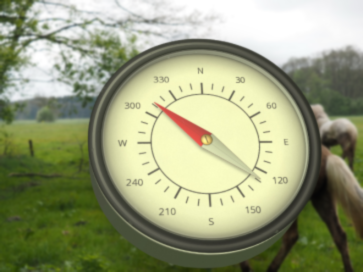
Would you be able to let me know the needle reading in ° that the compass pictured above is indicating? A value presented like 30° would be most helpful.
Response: 310°
